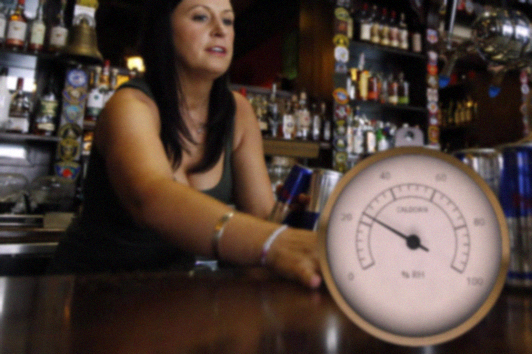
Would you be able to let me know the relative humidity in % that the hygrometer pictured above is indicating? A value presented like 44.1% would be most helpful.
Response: 24%
